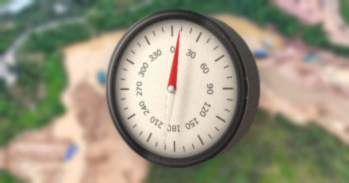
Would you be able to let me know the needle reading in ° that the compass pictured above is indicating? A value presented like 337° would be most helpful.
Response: 10°
